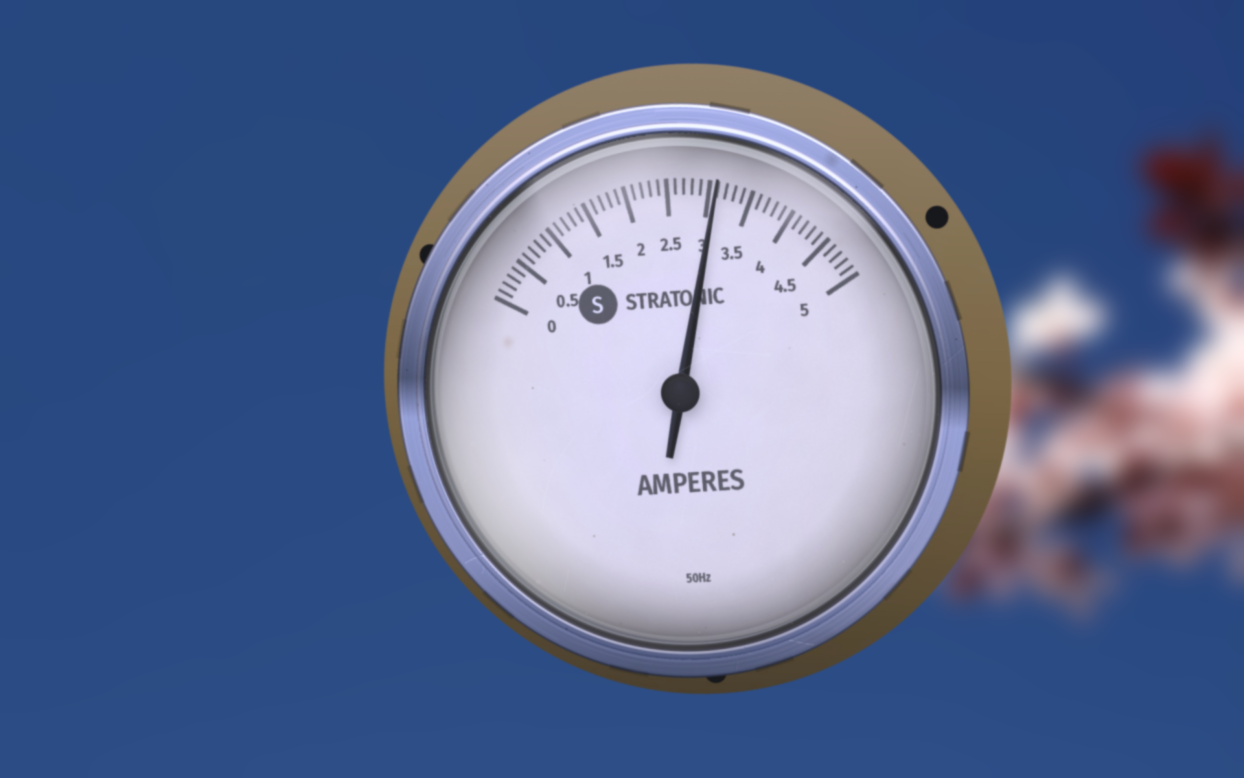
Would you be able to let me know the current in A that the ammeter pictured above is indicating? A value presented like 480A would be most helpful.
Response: 3.1A
